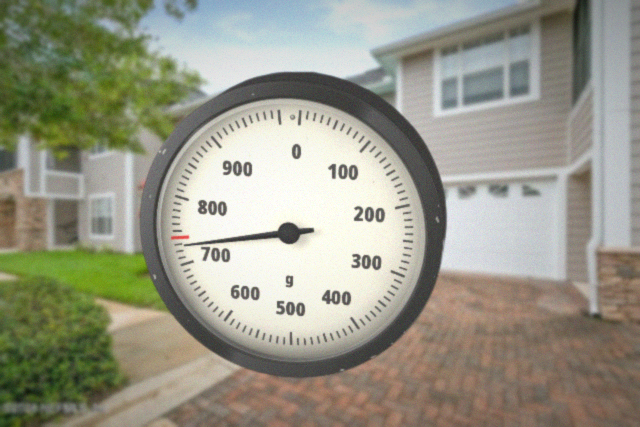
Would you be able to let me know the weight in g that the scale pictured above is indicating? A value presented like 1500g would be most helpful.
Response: 730g
